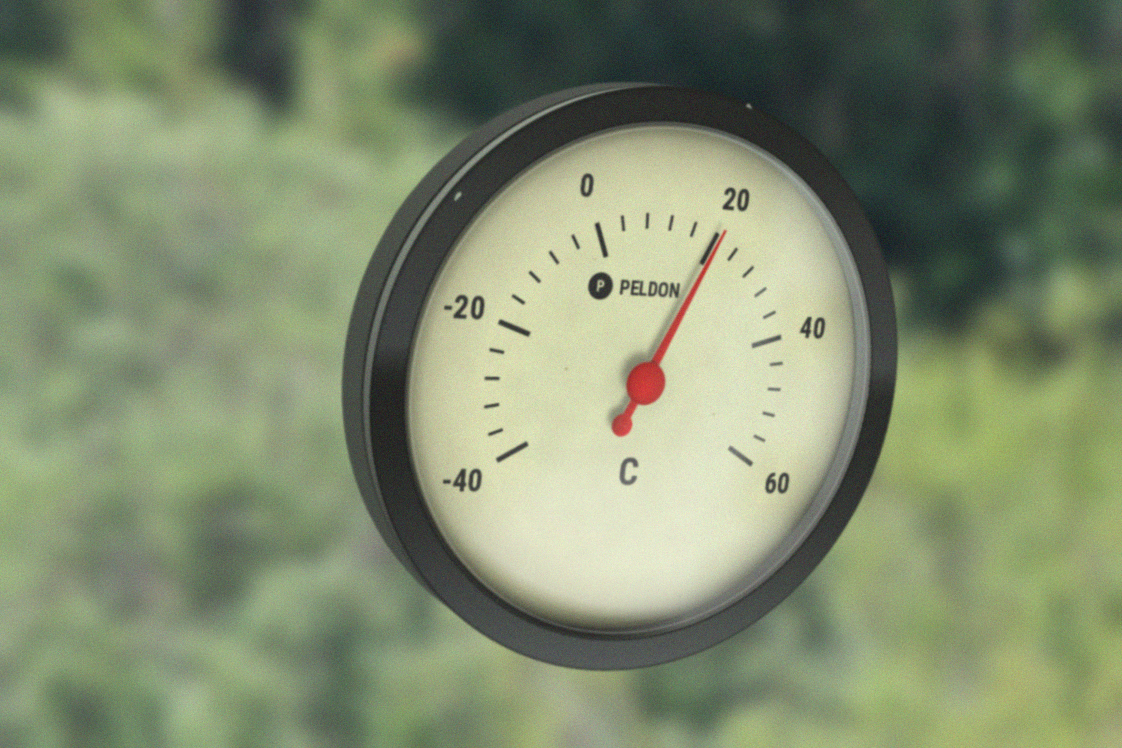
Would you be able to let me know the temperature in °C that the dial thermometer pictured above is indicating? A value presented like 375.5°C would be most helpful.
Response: 20°C
